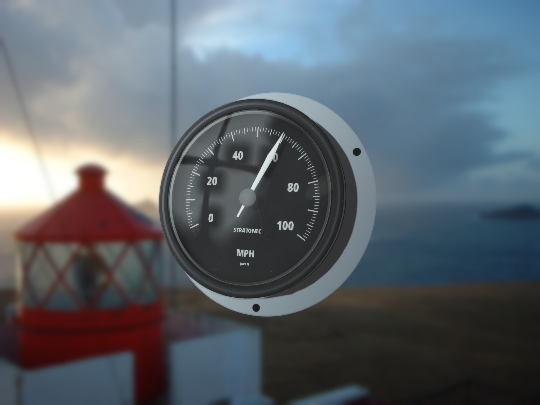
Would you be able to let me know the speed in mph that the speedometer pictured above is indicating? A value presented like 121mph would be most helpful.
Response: 60mph
